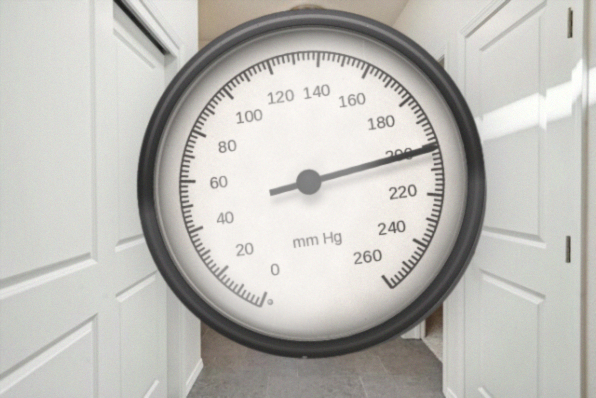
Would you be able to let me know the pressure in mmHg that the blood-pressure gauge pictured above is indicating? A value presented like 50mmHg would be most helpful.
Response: 202mmHg
